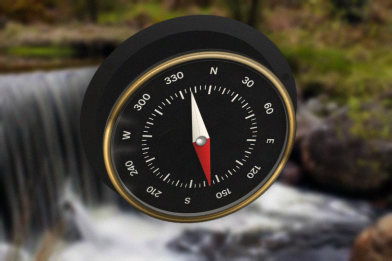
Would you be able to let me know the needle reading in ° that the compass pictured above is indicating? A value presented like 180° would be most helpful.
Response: 160°
